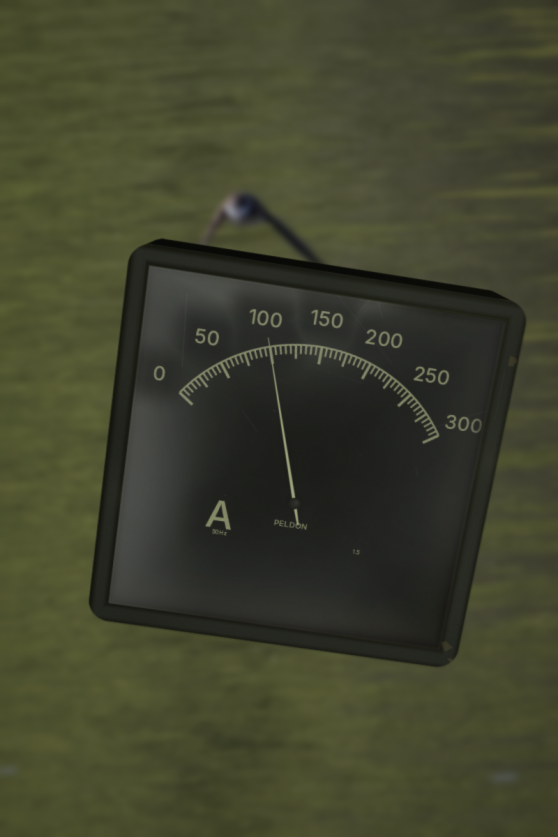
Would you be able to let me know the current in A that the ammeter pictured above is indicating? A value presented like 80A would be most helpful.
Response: 100A
